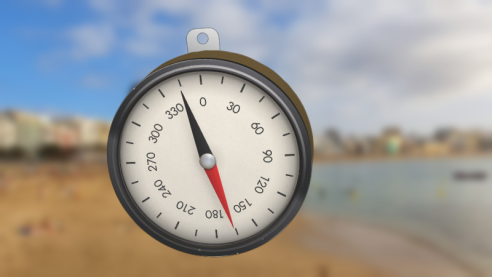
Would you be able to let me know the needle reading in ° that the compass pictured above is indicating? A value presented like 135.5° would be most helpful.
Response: 165°
